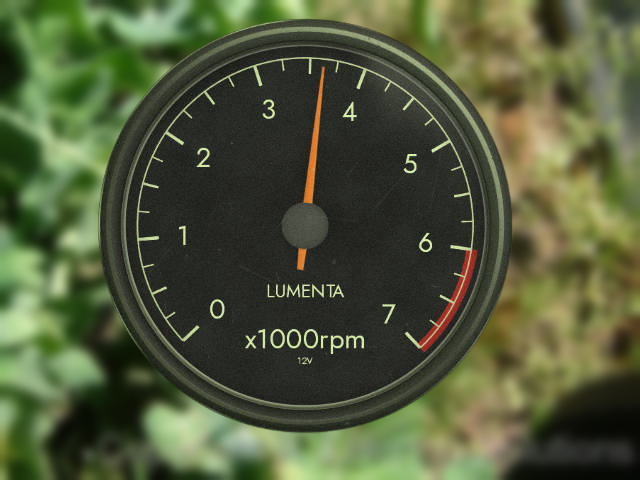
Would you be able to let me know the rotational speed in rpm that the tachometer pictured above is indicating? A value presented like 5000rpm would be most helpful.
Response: 3625rpm
